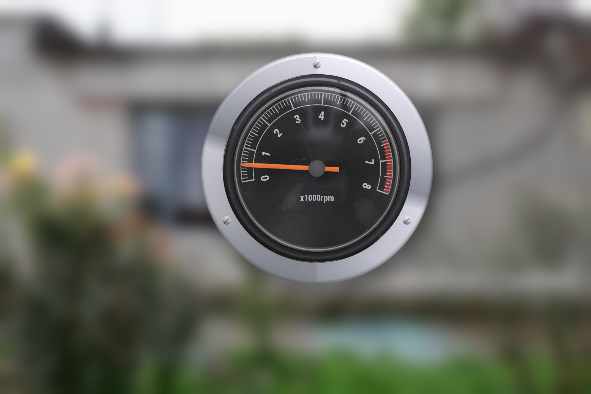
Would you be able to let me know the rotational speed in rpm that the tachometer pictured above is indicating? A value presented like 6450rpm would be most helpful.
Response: 500rpm
